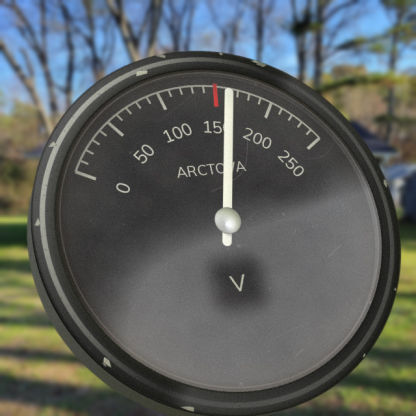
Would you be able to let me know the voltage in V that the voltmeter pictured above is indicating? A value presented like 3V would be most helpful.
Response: 160V
